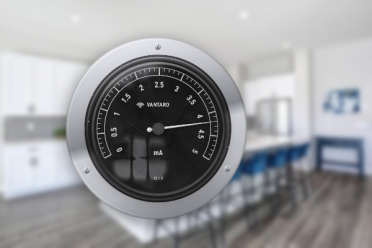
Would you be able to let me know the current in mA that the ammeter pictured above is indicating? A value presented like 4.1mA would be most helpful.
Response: 4.2mA
